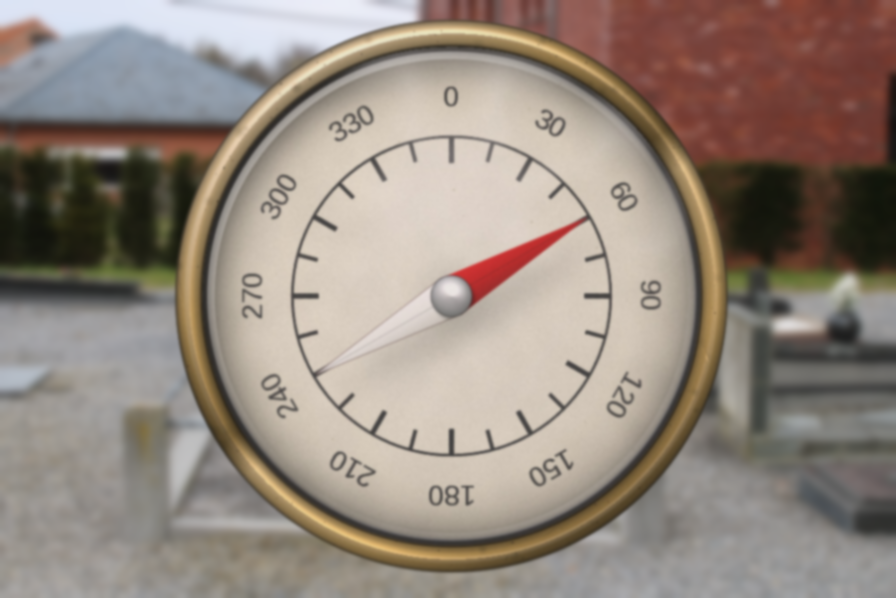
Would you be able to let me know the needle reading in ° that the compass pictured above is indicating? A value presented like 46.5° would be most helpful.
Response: 60°
